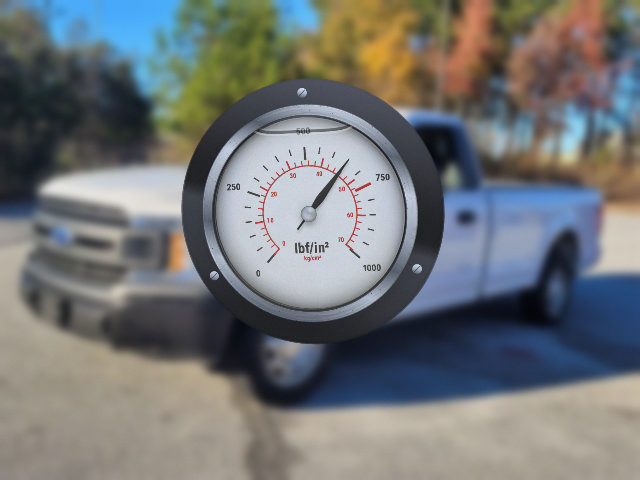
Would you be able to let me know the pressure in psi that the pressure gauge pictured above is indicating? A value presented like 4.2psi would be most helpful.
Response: 650psi
